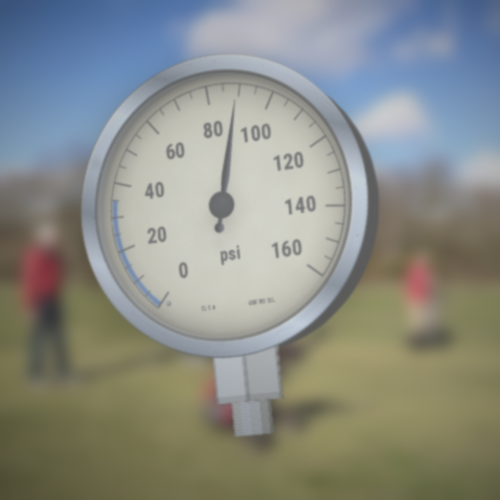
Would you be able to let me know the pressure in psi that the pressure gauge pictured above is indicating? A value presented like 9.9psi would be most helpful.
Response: 90psi
